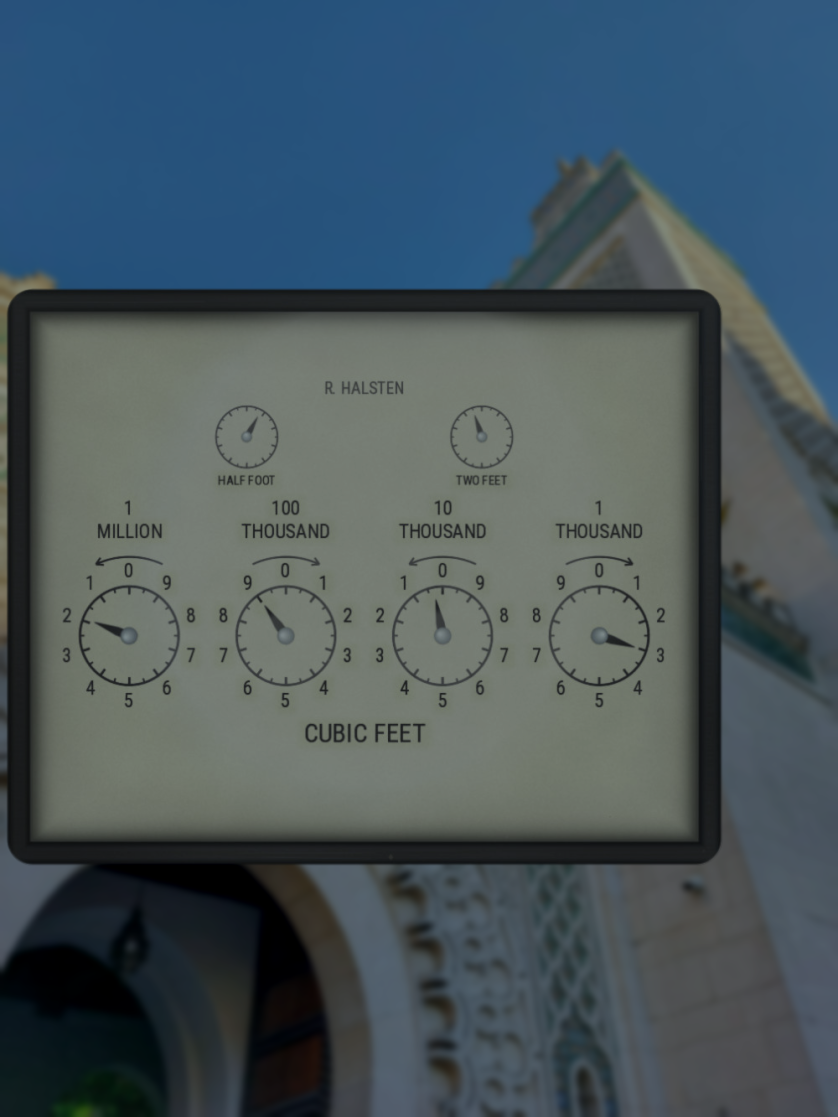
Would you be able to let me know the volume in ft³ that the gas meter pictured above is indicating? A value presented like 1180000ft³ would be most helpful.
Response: 190300ft³
